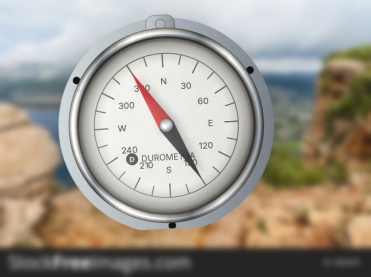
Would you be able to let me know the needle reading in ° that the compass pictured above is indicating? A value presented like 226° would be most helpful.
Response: 330°
